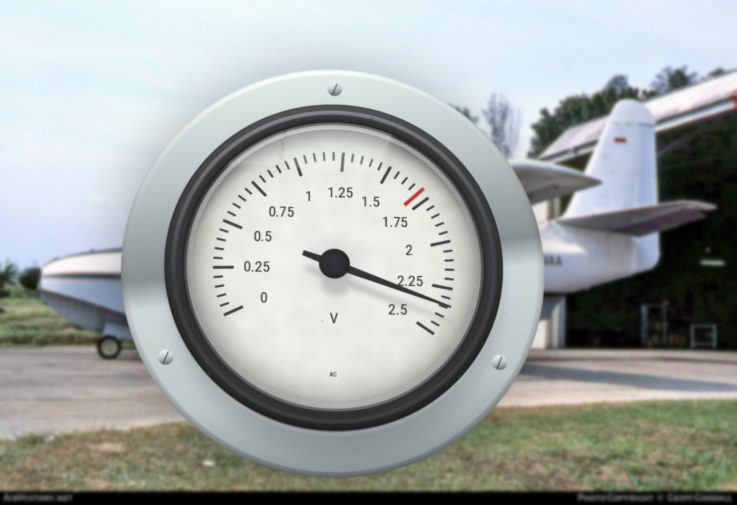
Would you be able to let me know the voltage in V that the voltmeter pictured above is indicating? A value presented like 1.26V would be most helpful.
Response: 2.35V
